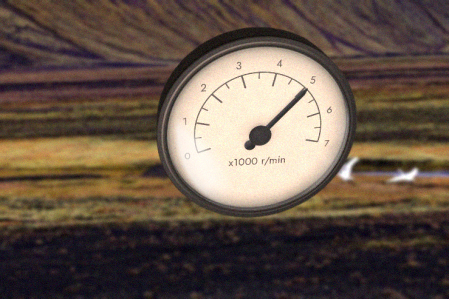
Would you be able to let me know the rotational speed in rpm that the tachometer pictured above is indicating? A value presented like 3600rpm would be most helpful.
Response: 5000rpm
